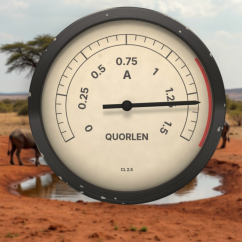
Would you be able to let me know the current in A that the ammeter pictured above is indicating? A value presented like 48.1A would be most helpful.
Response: 1.3A
